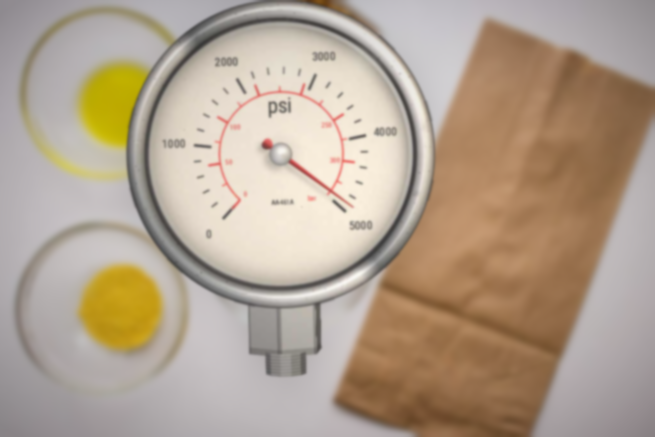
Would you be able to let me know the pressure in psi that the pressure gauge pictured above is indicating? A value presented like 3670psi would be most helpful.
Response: 4900psi
